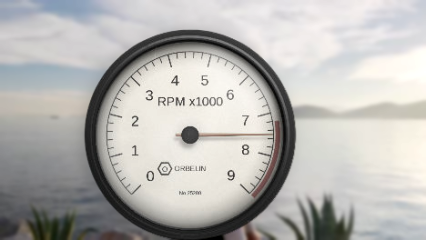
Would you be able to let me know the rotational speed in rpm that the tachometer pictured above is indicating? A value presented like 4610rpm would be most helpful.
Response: 7500rpm
